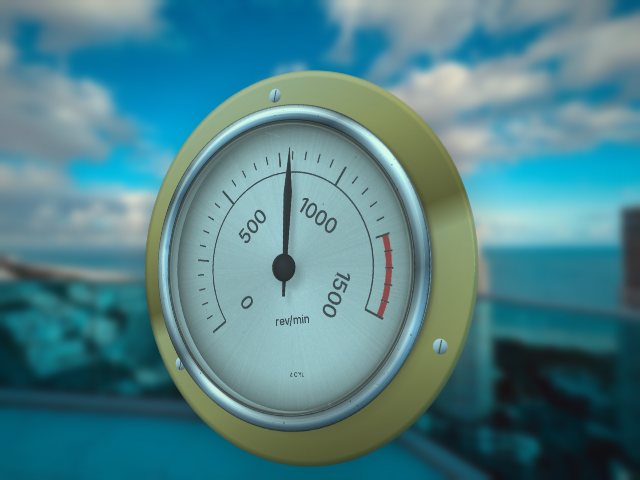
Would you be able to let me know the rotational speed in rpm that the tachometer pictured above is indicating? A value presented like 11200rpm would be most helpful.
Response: 800rpm
